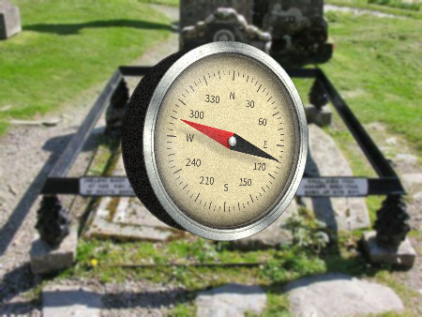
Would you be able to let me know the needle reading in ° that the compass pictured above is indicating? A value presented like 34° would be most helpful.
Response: 285°
